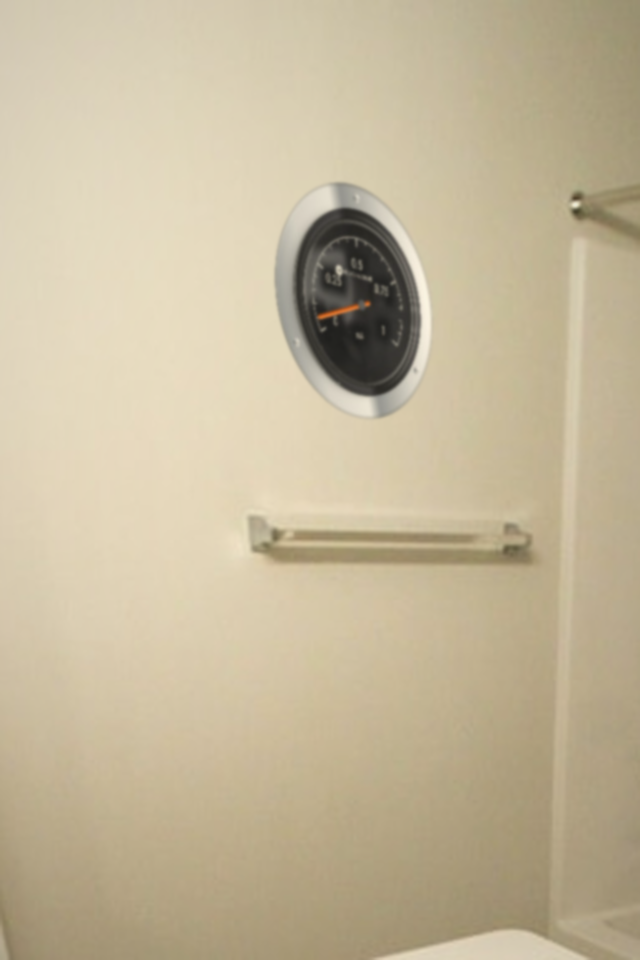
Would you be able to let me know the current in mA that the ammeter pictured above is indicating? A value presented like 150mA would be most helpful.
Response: 0.05mA
